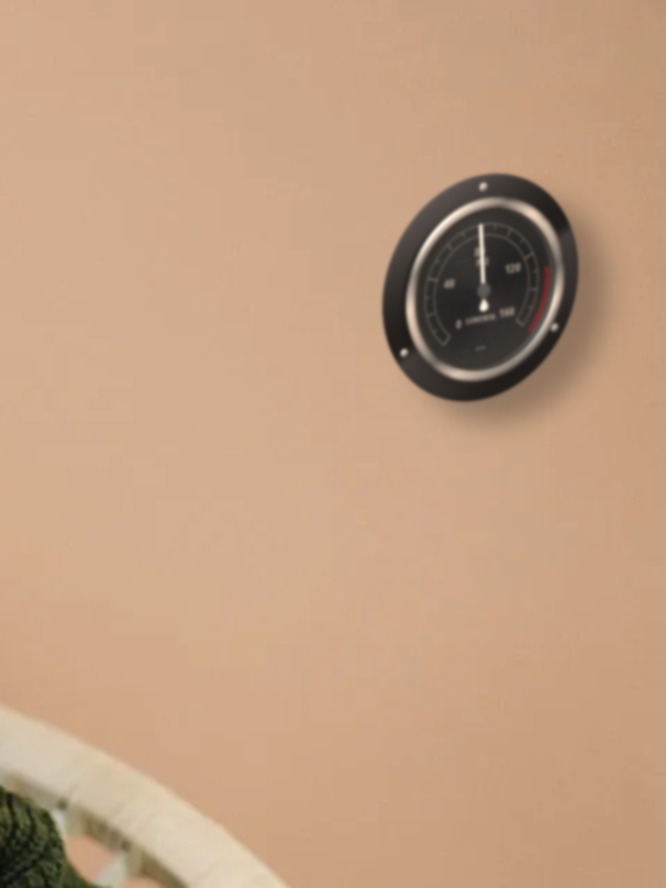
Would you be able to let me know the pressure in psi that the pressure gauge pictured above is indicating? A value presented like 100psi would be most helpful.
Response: 80psi
